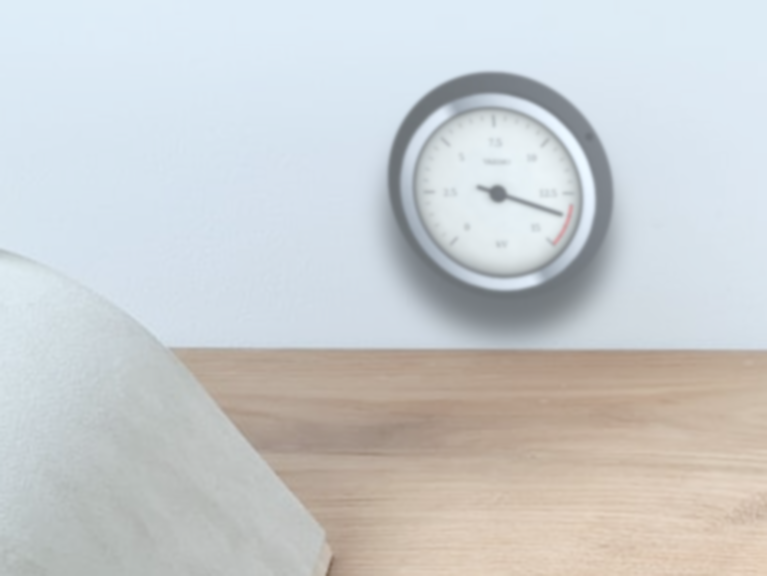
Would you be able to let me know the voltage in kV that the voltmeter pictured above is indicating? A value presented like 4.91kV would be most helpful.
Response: 13.5kV
